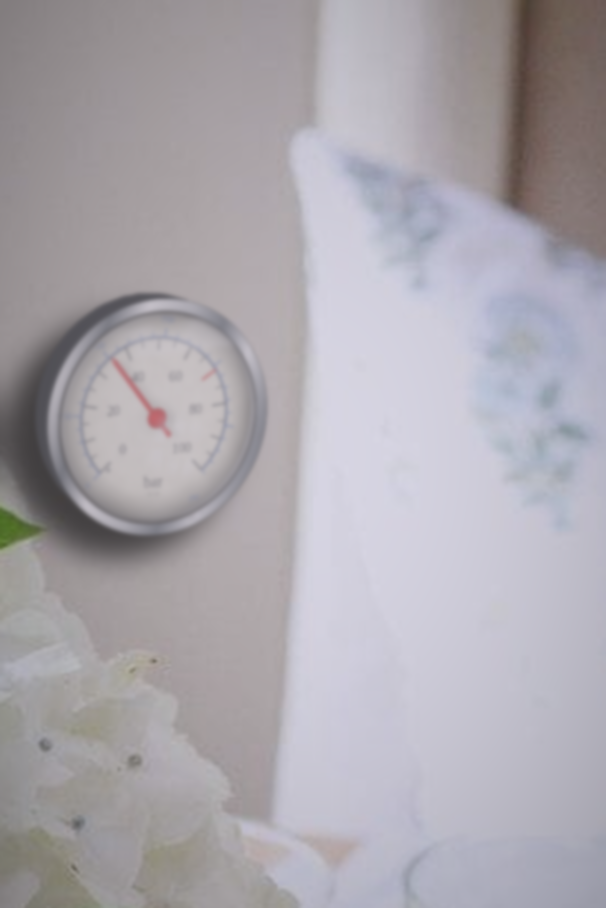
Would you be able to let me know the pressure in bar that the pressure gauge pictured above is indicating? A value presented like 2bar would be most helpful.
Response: 35bar
